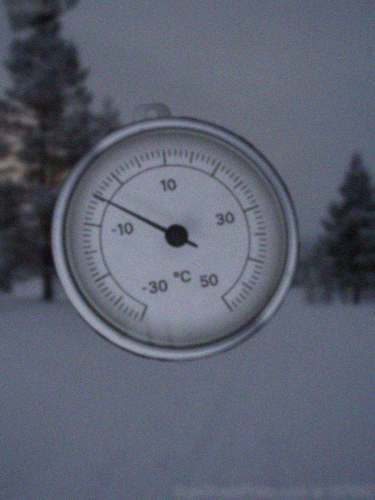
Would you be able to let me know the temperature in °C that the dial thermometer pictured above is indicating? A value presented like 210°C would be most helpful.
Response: -5°C
